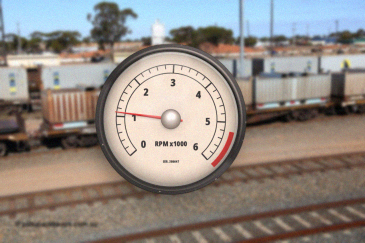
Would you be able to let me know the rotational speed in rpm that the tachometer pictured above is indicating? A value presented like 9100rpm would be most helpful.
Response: 1100rpm
